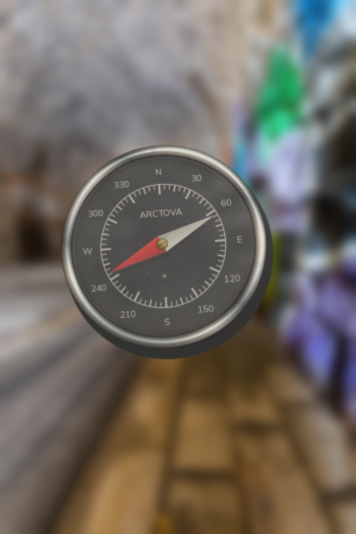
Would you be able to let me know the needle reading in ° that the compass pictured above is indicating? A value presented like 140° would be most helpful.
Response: 245°
